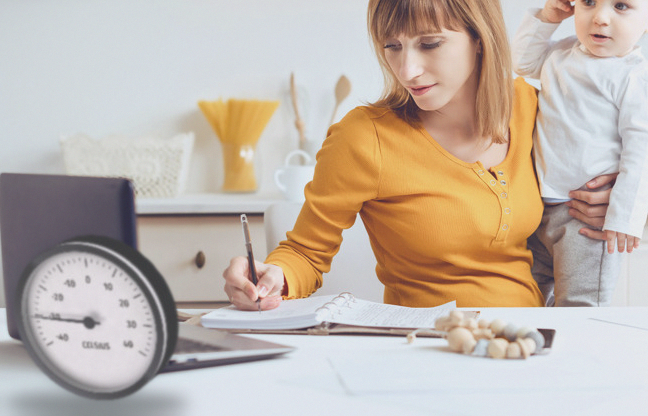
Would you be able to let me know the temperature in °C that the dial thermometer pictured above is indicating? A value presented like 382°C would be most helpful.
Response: -30°C
